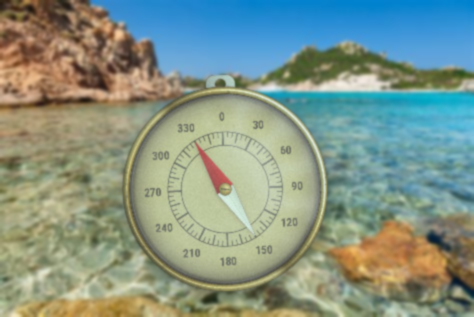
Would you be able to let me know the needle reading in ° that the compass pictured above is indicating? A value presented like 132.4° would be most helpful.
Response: 330°
